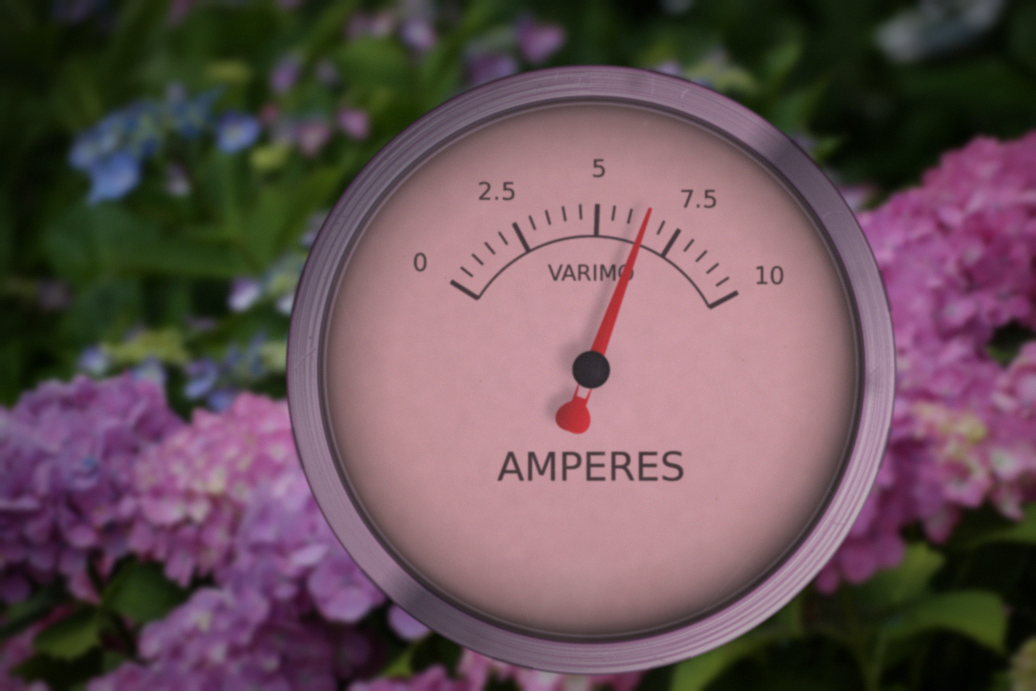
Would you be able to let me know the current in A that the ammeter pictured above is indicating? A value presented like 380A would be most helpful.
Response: 6.5A
